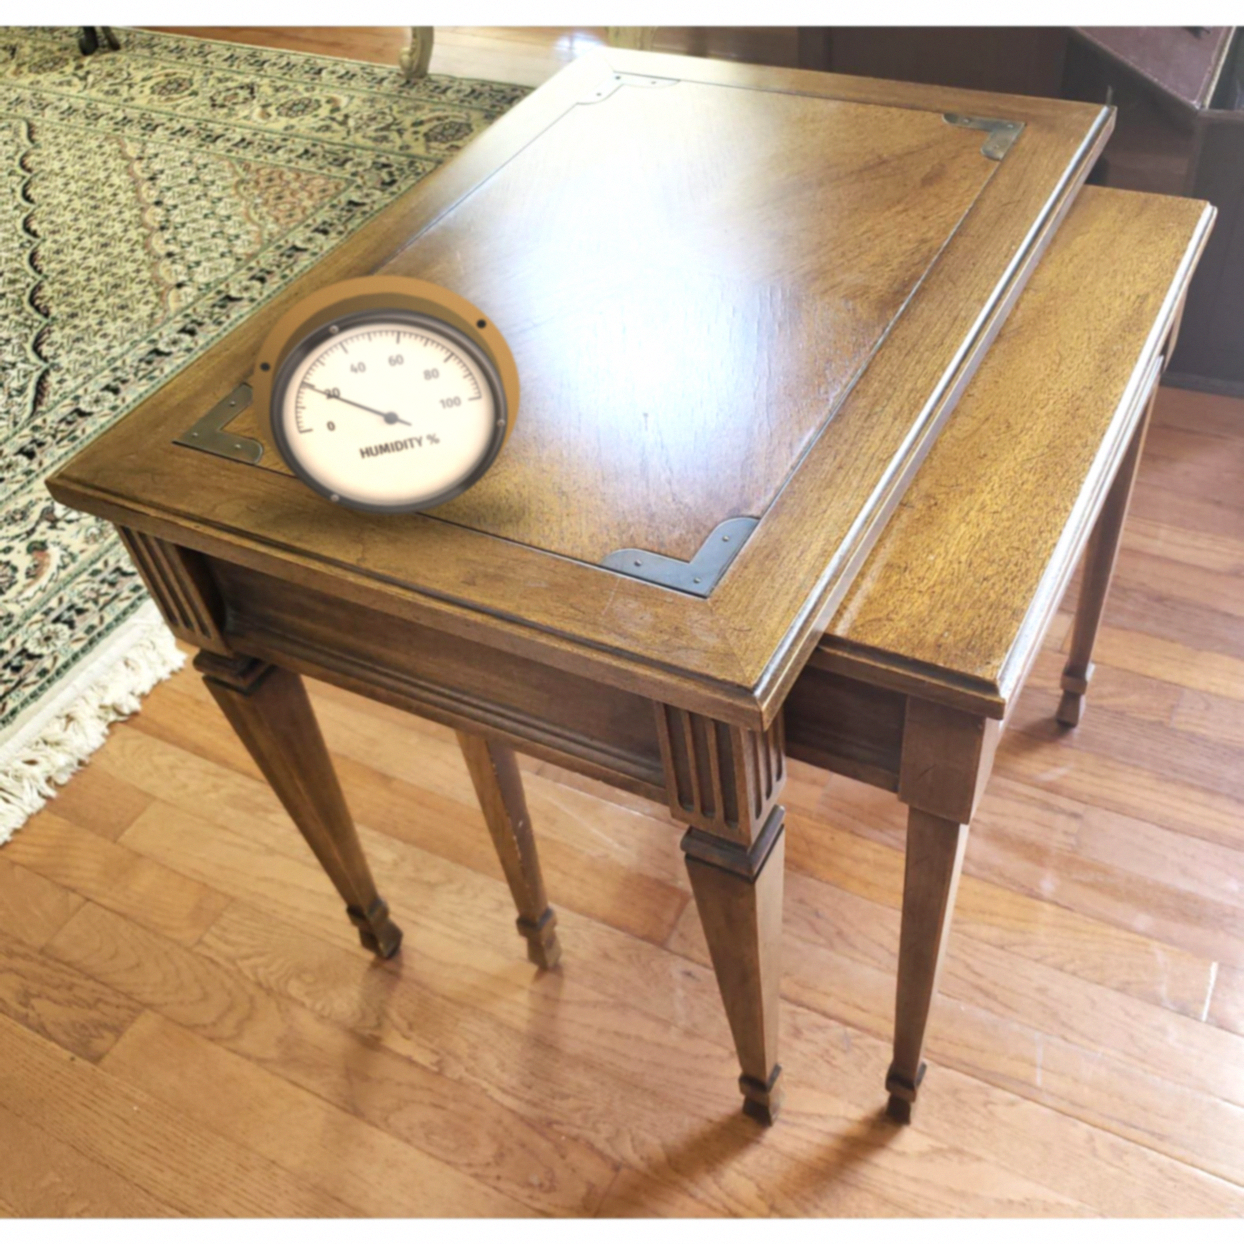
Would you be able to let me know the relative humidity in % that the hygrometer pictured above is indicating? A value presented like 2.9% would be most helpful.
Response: 20%
